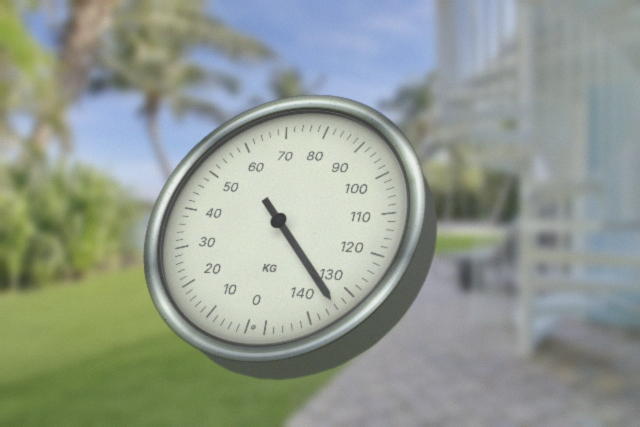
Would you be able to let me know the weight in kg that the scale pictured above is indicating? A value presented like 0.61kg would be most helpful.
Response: 134kg
